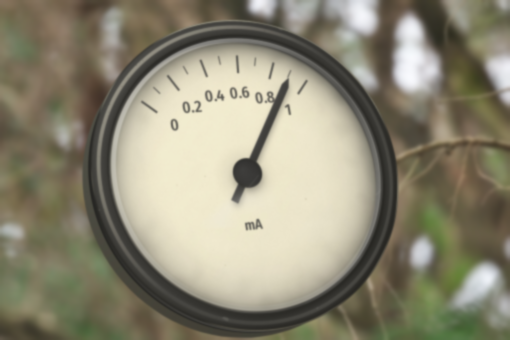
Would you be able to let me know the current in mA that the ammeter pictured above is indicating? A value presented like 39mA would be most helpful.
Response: 0.9mA
